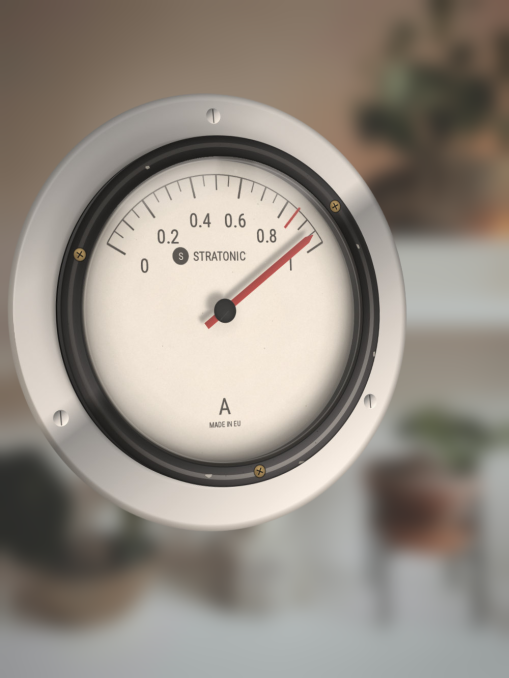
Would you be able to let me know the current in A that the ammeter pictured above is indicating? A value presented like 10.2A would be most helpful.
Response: 0.95A
